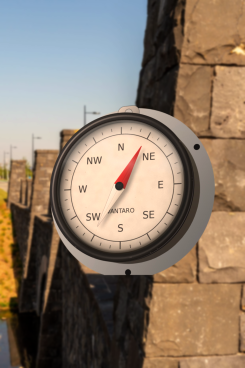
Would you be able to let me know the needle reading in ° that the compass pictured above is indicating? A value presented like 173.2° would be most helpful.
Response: 30°
